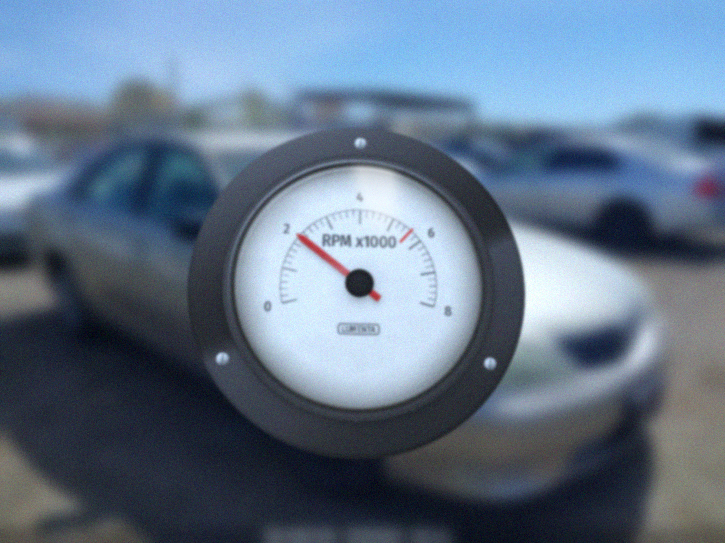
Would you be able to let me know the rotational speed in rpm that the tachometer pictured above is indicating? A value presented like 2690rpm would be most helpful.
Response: 2000rpm
